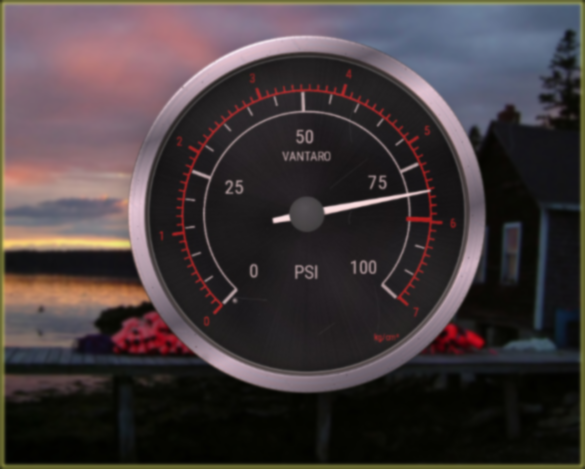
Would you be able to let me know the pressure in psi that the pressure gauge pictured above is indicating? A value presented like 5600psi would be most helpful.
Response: 80psi
